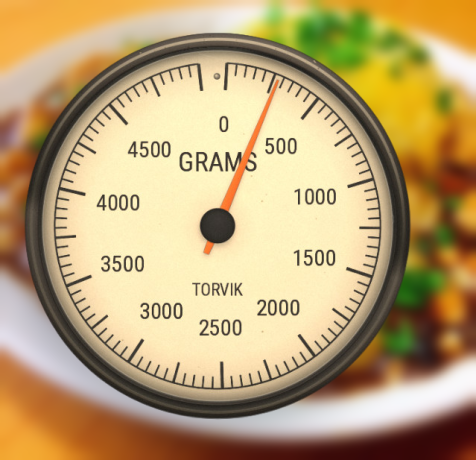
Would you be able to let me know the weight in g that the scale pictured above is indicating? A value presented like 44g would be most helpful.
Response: 275g
